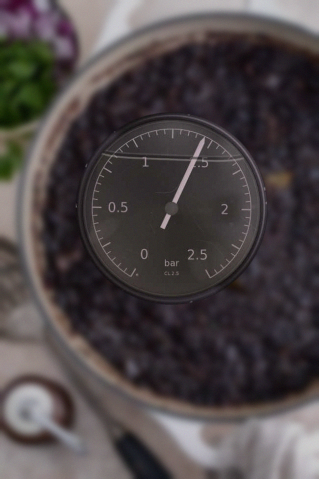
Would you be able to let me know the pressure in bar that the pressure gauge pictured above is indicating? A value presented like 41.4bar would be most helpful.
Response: 1.45bar
